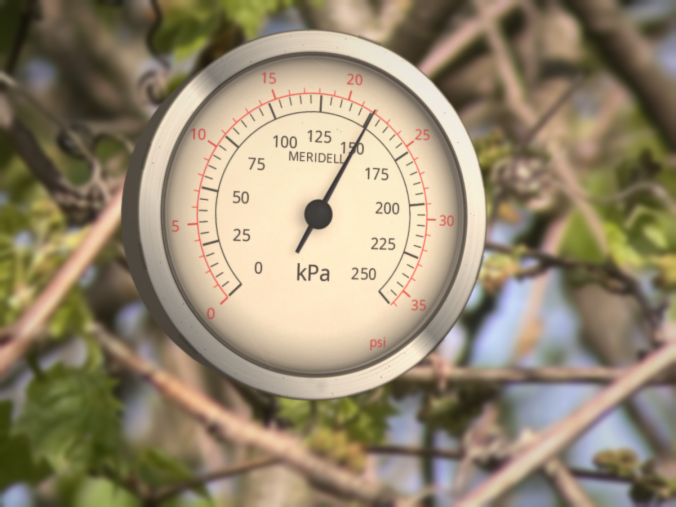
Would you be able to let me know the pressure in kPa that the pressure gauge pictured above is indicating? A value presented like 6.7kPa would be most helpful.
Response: 150kPa
